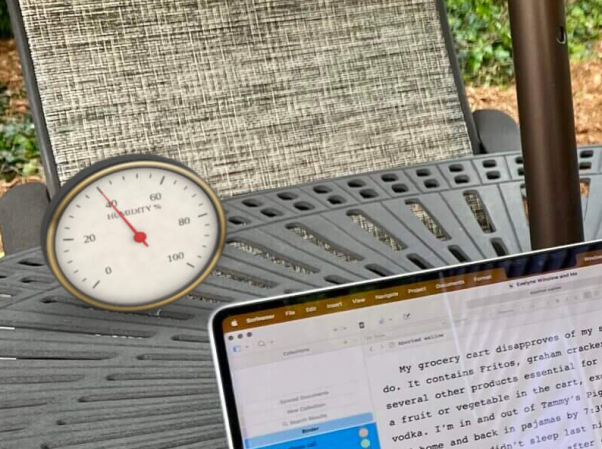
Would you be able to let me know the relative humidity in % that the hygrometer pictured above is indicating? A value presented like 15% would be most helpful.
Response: 40%
